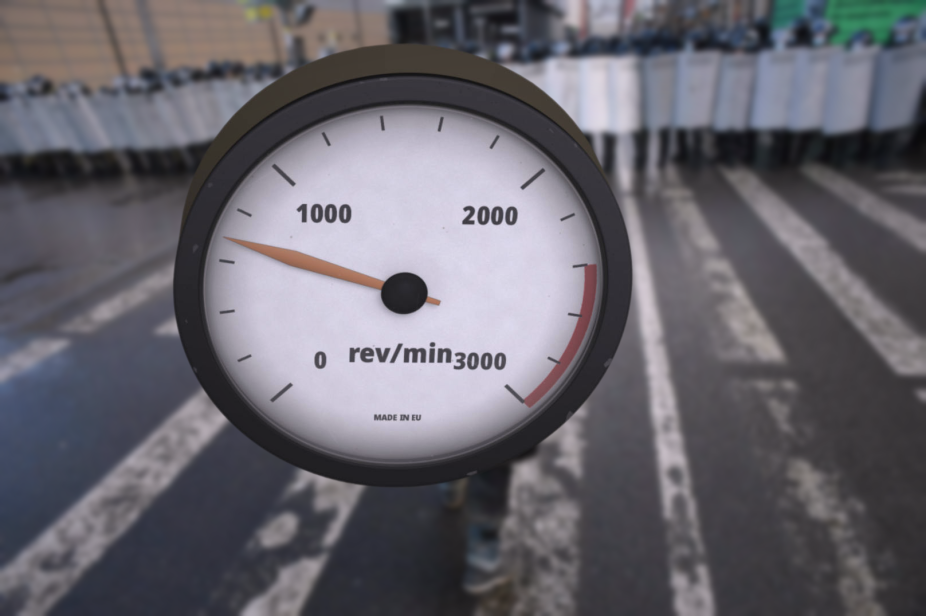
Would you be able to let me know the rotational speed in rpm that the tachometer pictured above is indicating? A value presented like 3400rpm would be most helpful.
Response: 700rpm
